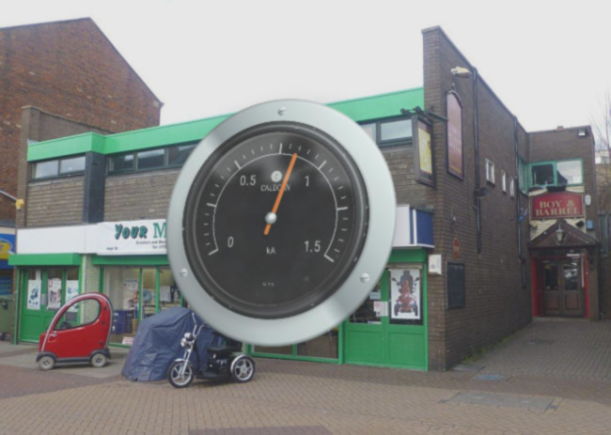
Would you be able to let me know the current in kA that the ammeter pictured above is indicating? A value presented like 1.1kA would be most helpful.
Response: 0.85kA
